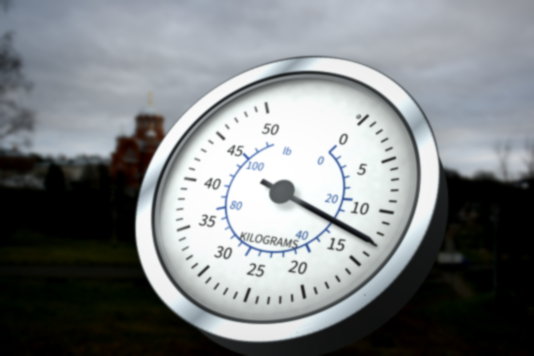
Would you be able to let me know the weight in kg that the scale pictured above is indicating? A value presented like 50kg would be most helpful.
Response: 13kg
